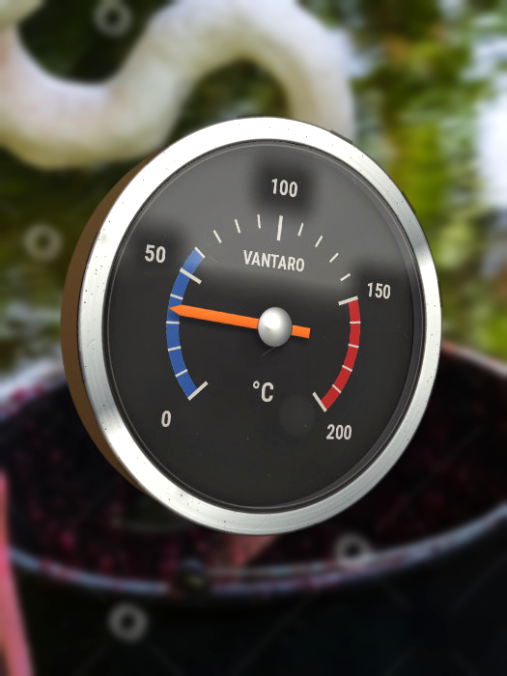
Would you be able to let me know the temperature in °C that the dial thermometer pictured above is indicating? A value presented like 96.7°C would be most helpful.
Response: 35°C
